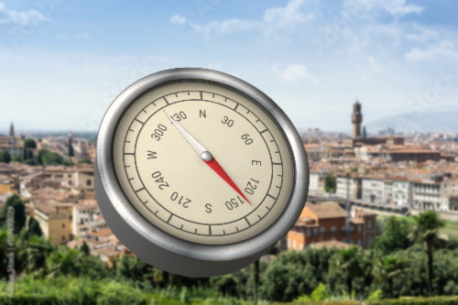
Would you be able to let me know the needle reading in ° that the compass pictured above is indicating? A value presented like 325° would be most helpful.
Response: 140°
